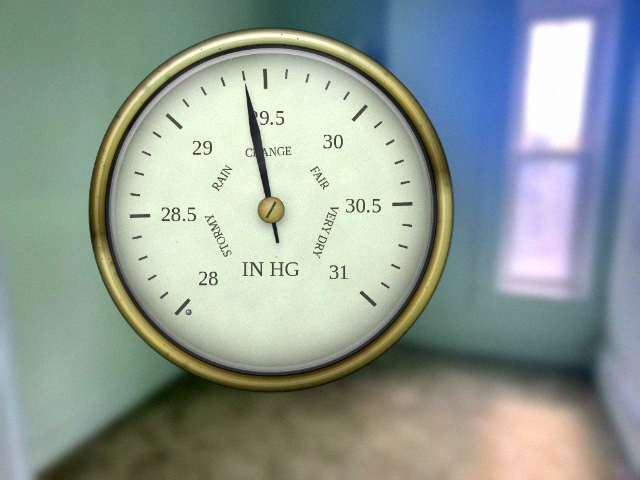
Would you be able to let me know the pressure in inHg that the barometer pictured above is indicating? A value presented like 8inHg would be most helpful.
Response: 29.4inHg
